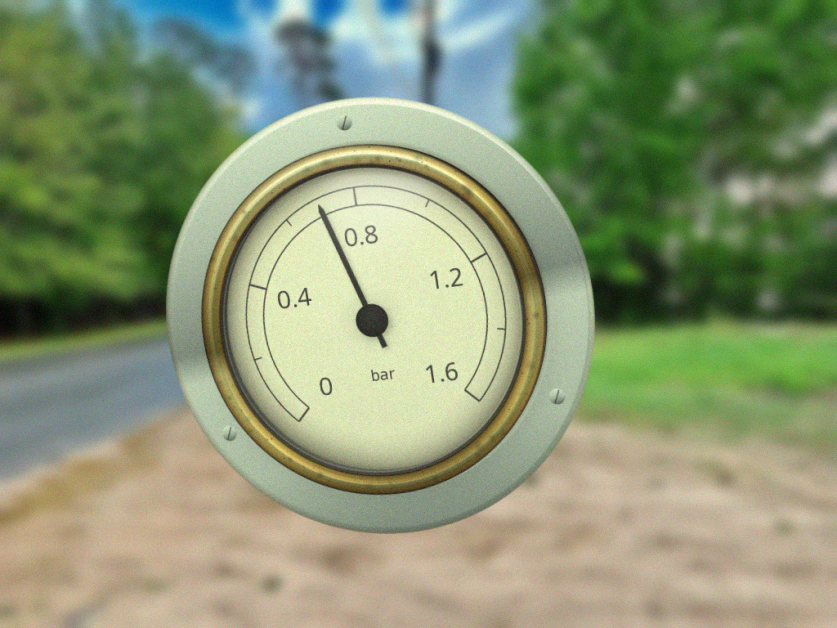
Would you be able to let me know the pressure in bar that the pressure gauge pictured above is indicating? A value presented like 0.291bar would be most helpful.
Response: 0.7bar
